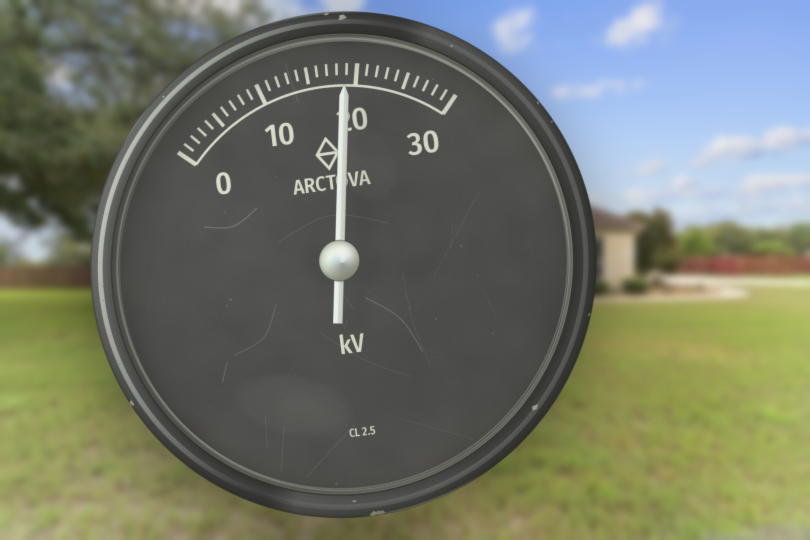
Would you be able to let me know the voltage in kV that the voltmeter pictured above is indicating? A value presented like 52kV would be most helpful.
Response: 19kV
